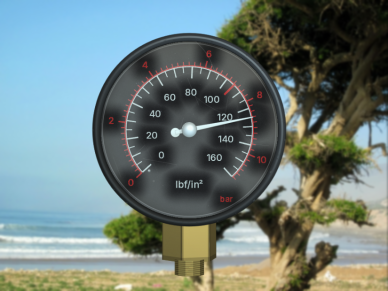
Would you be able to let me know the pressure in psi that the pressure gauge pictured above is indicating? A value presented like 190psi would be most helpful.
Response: 125psi
